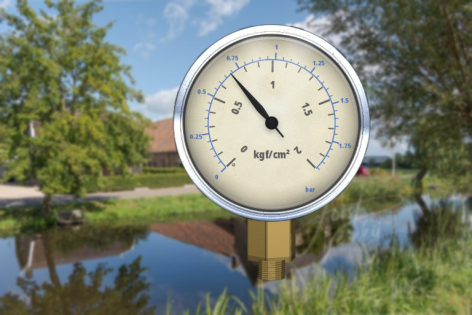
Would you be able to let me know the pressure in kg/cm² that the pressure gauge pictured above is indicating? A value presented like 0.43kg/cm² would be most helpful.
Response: 0.7kg/cm²
